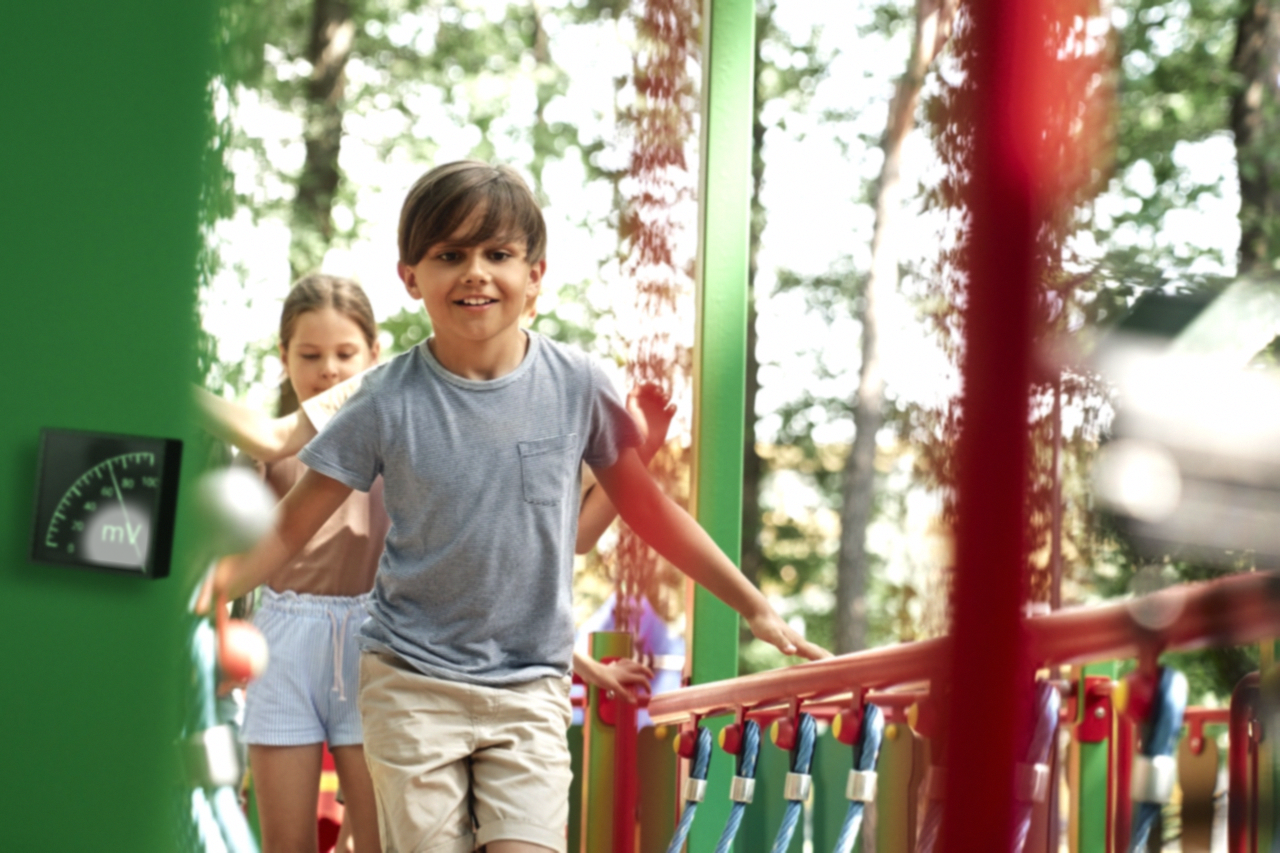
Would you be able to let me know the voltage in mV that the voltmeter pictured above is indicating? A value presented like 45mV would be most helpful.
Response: 70mV
